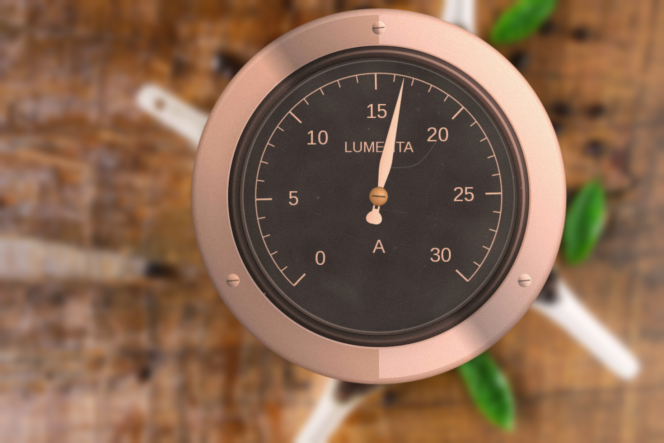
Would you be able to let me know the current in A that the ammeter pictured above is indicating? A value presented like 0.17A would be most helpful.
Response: 16.5A
